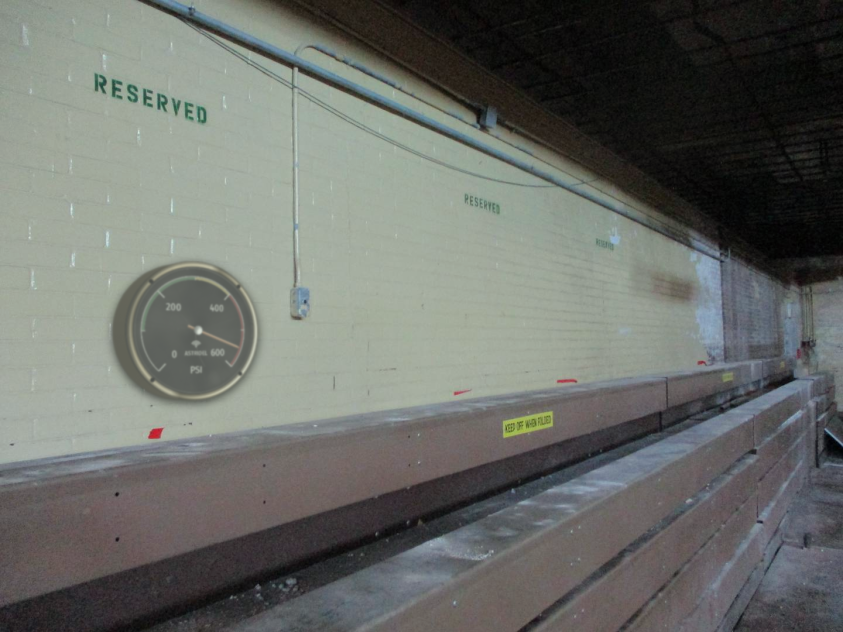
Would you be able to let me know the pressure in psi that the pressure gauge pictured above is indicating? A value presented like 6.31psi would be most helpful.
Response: 550psi
